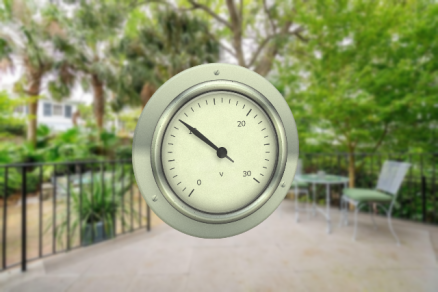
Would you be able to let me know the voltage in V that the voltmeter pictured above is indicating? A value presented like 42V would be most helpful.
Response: 10V
